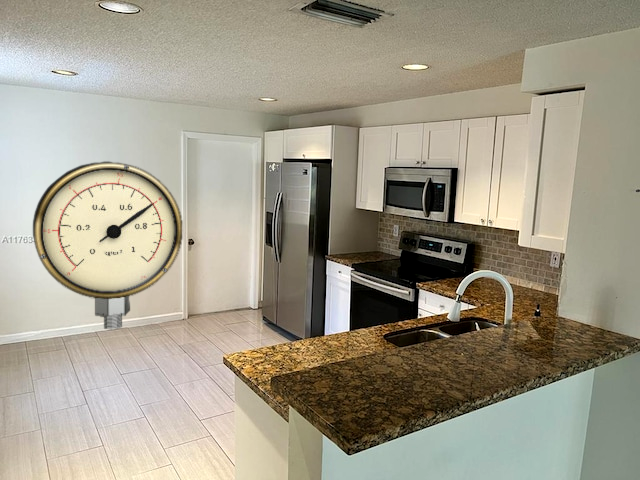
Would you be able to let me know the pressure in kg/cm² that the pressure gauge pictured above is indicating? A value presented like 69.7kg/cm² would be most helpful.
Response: 0.7kg/cm²
